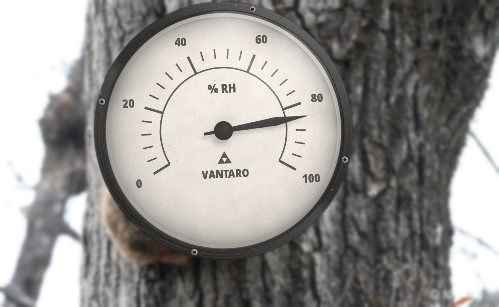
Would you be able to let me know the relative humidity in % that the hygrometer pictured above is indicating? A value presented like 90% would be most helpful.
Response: 84%
